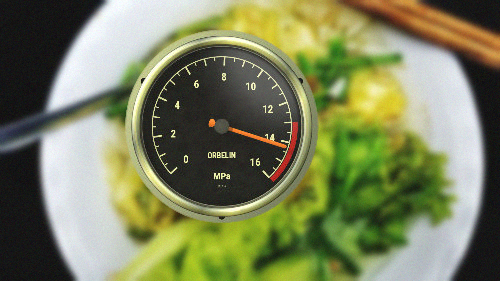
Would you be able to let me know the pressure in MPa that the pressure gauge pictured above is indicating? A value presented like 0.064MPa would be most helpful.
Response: 14.25MPa
